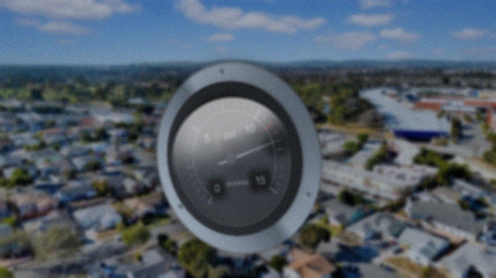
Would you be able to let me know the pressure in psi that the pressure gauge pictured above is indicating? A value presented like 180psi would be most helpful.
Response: 12psi
